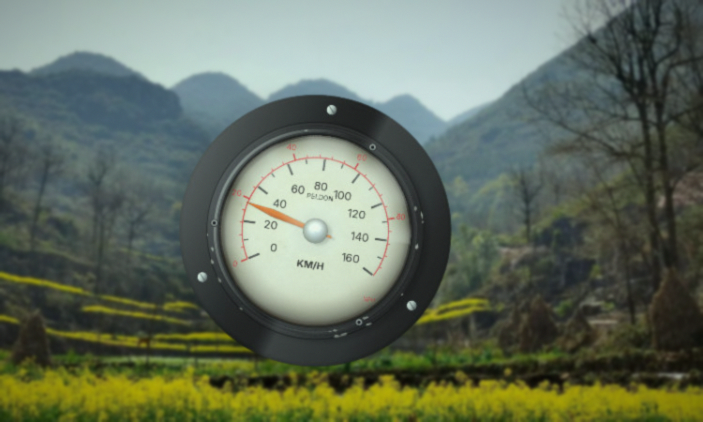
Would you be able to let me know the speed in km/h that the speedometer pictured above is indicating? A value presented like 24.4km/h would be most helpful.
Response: 30km/h
